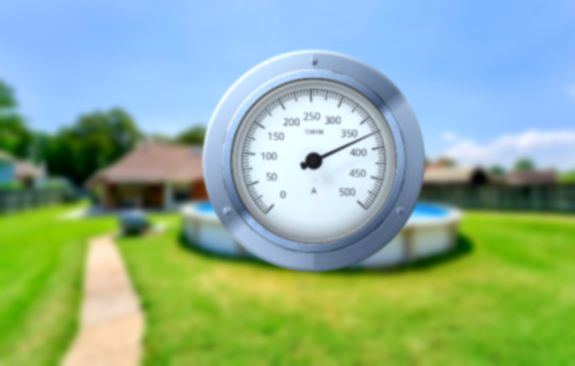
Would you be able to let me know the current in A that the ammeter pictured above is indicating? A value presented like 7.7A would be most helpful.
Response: 375A
